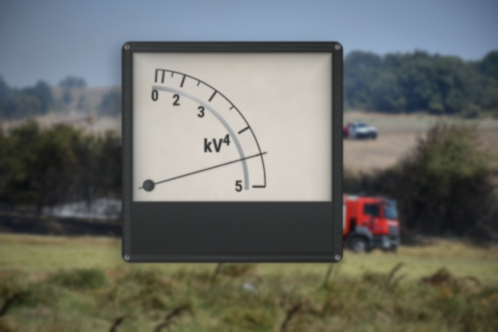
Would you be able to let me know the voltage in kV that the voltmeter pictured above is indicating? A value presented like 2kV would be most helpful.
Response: 4.5kV
